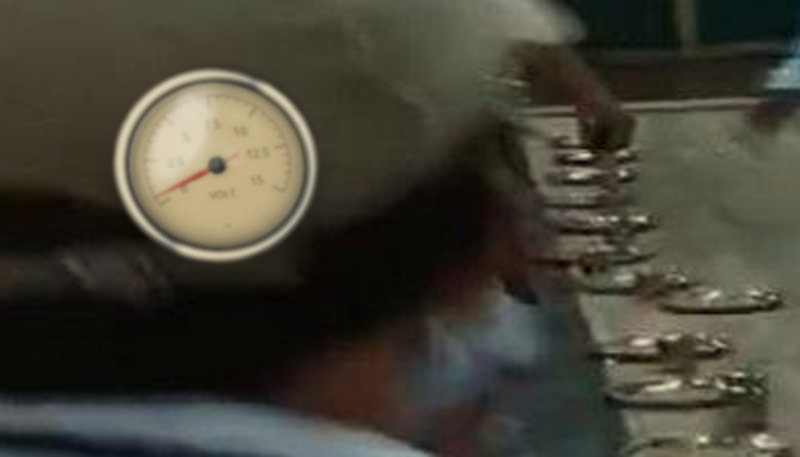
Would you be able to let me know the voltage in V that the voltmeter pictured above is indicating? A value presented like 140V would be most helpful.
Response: 0.5V
